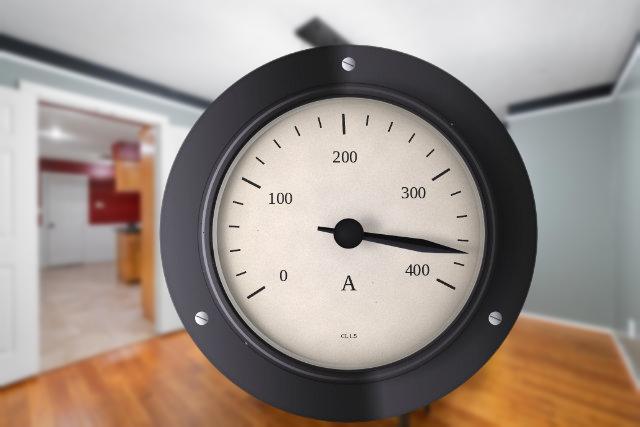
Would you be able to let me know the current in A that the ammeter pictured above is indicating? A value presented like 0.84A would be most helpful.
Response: 370A
